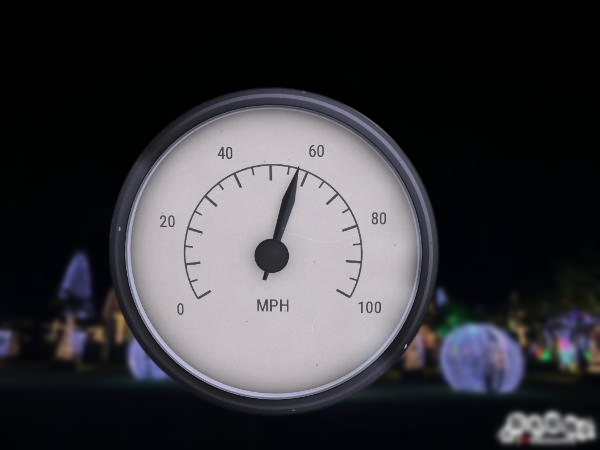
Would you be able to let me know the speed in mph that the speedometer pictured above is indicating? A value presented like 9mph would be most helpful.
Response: 57.5mph
